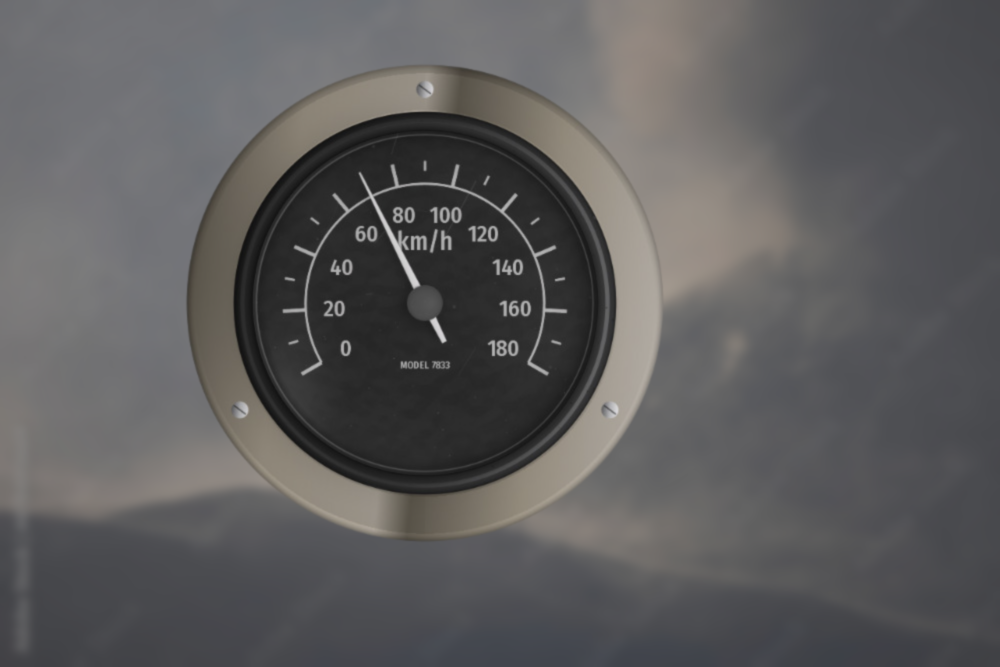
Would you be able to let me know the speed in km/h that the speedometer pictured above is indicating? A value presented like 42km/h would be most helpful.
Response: 70km/h
